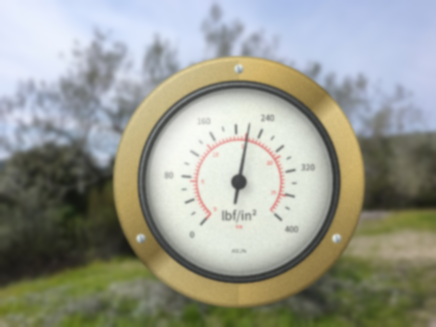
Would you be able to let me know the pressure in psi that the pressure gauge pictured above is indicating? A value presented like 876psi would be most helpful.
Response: 220psi
